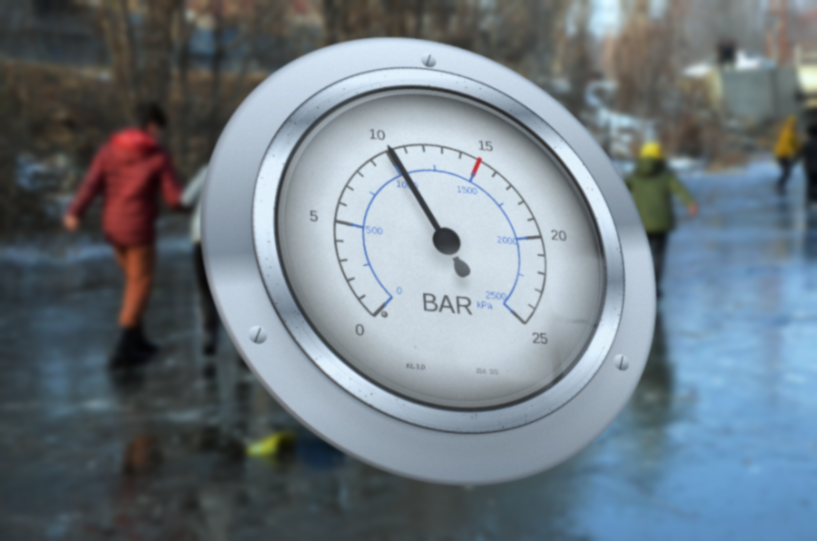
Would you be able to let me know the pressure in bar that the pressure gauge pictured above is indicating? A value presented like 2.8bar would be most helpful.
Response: 10bar
